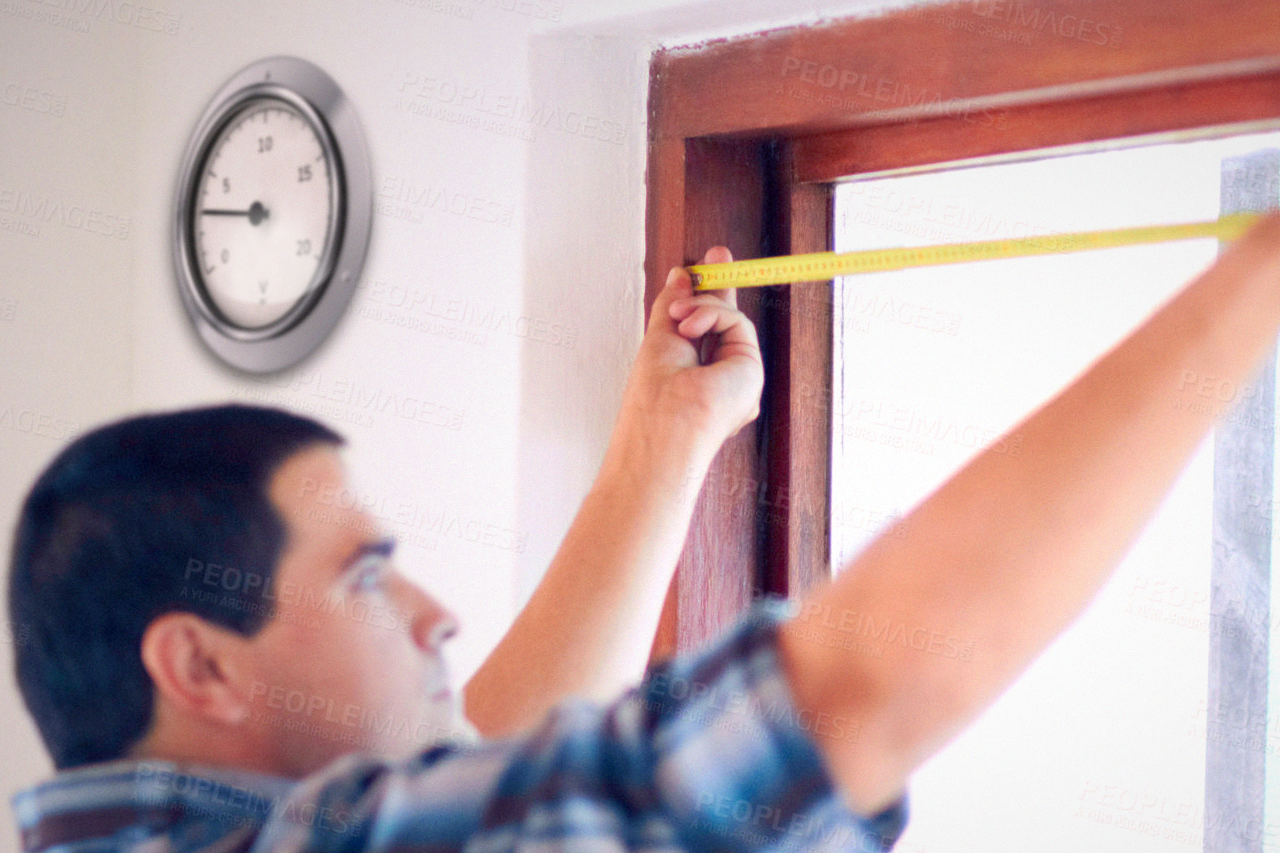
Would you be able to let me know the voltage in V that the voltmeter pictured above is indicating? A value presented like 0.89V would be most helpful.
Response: 3V
